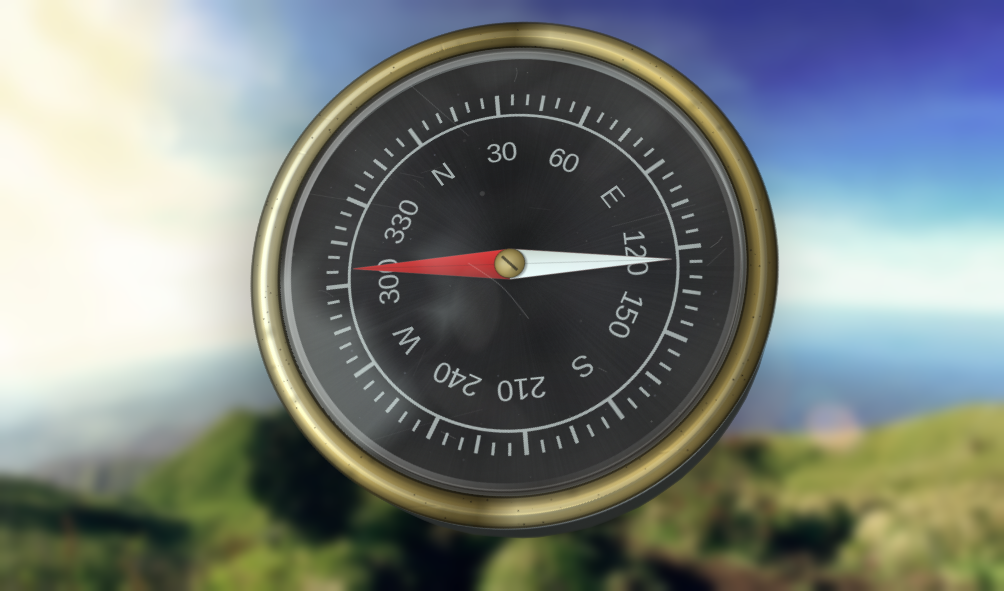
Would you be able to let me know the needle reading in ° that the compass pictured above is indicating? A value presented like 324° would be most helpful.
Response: 305°
